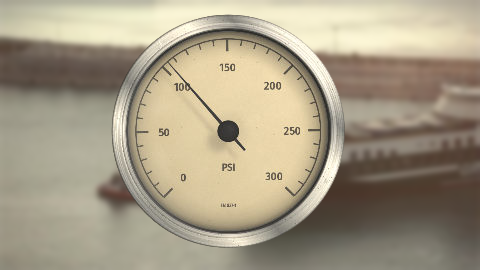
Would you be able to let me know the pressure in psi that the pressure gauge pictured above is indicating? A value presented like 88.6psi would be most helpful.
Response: 105psi
